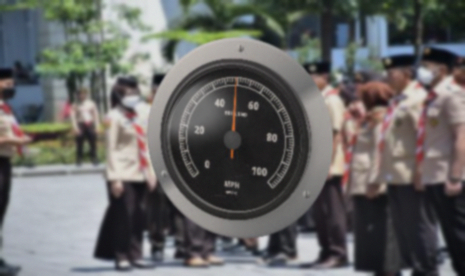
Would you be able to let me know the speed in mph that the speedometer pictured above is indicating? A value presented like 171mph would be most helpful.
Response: 50mph
